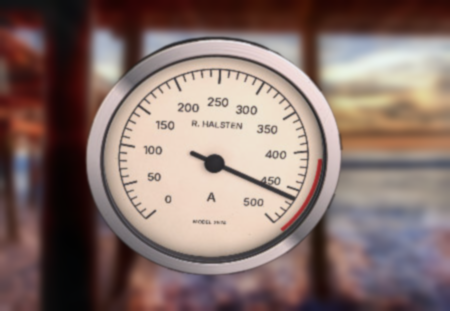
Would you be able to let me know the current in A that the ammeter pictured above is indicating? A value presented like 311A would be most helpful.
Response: 460A
